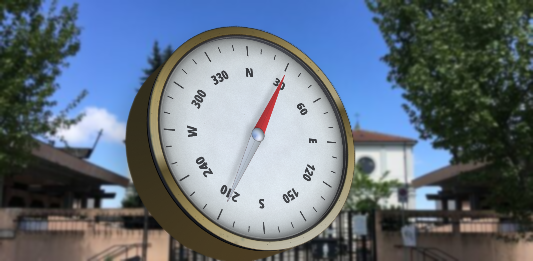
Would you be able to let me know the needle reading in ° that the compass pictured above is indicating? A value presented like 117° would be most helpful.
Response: 30°
